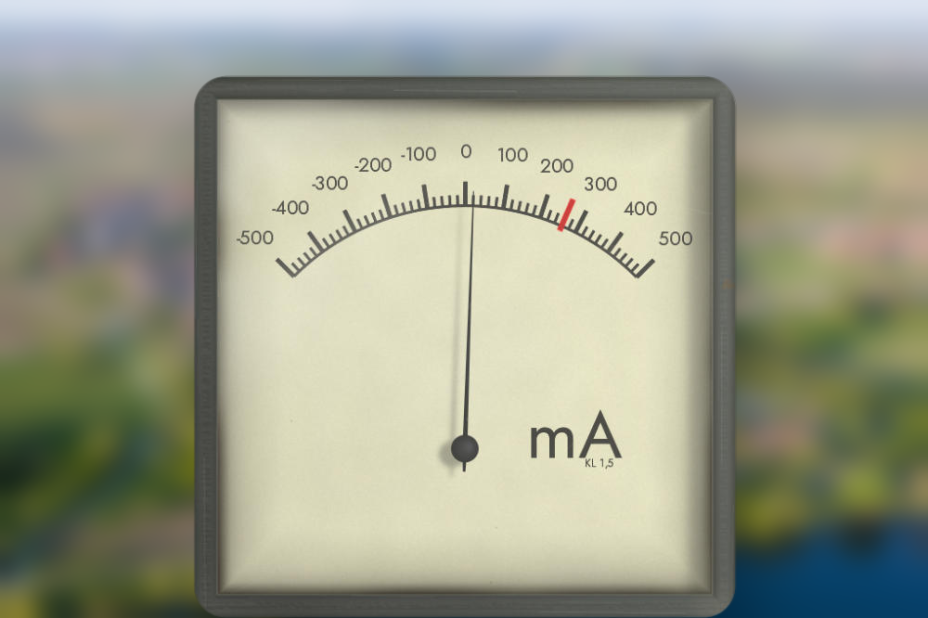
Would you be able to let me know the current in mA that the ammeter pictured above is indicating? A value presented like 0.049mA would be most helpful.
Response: 20mA
